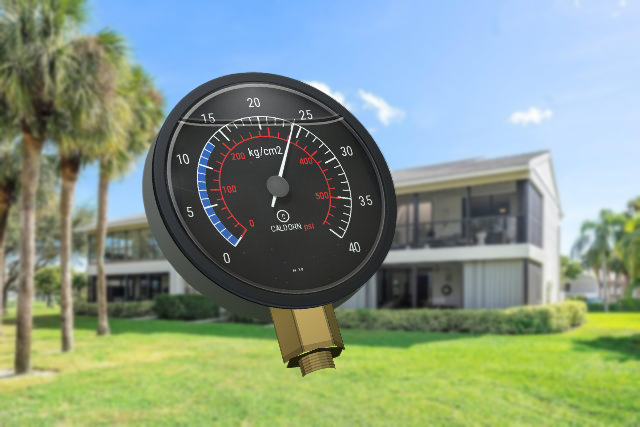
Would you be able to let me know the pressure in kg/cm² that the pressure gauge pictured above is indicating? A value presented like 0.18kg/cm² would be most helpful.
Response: 24kg/cm²
